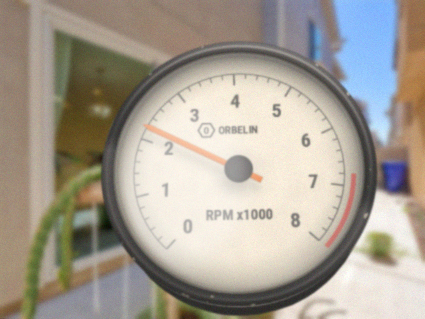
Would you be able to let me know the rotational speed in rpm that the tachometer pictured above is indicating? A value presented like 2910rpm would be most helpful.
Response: 2200rpm
